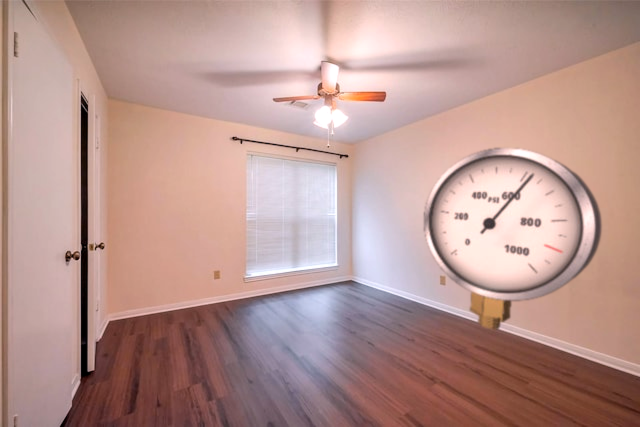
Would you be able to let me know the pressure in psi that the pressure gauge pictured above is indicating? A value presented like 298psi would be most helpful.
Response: 625psi
